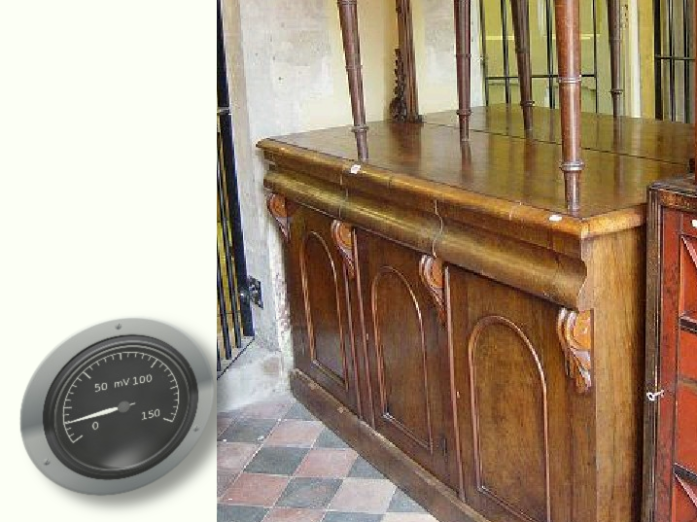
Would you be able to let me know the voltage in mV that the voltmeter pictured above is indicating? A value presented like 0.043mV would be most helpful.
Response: 15mV
